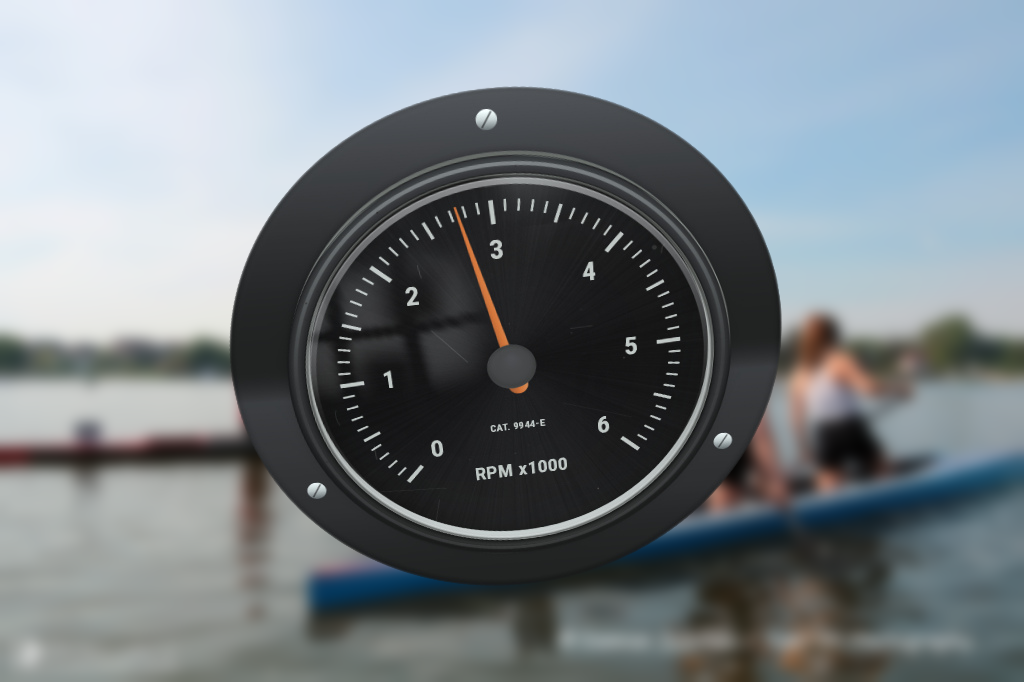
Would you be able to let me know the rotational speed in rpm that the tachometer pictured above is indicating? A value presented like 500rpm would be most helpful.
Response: 2750rpm
